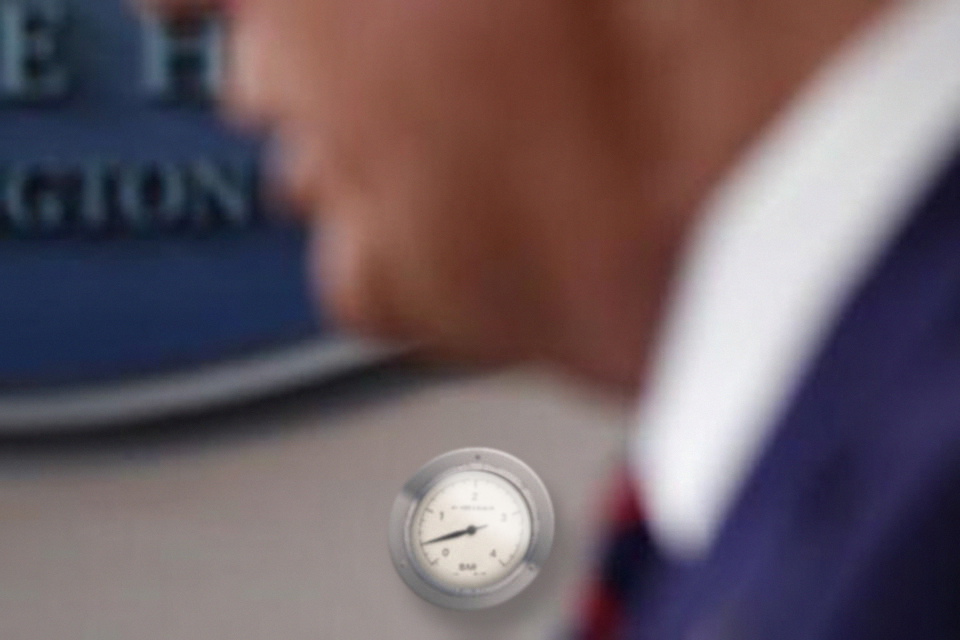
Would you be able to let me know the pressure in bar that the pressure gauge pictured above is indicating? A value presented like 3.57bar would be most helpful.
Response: 0.4bar
